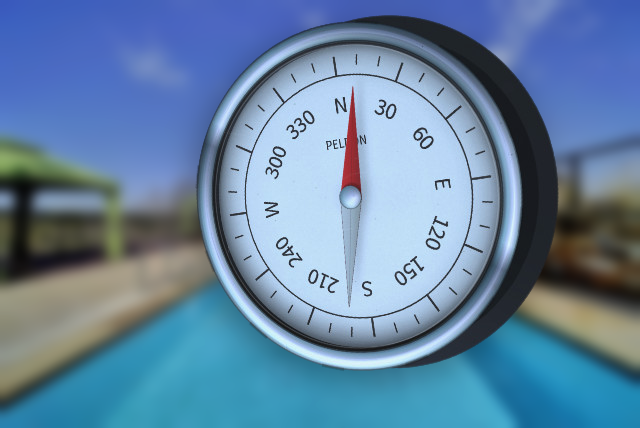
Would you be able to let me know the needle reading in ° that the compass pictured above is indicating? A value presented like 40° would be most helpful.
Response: 10°
